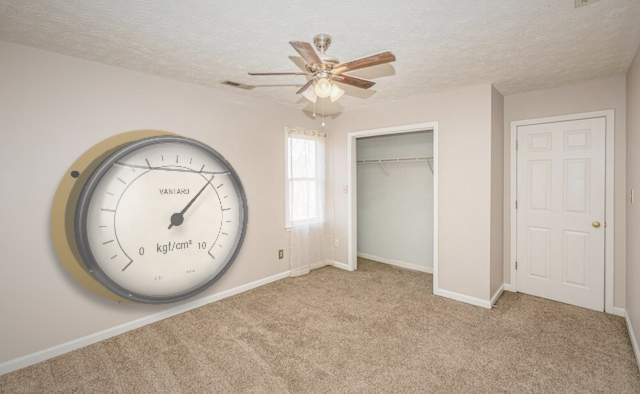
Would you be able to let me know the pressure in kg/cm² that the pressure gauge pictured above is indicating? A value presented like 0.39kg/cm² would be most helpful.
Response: 6.5kg/cm²
